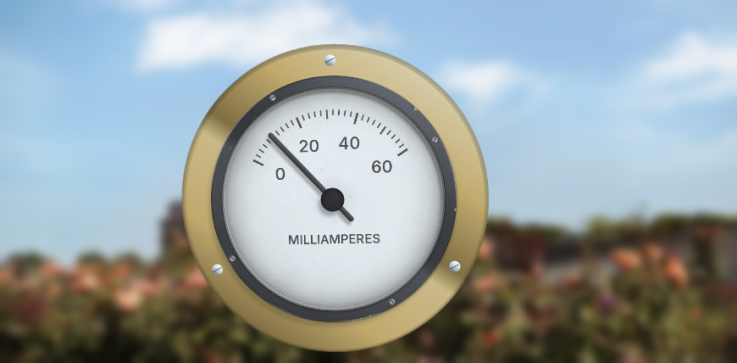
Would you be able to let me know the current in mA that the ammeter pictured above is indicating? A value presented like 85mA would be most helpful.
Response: 10mA
